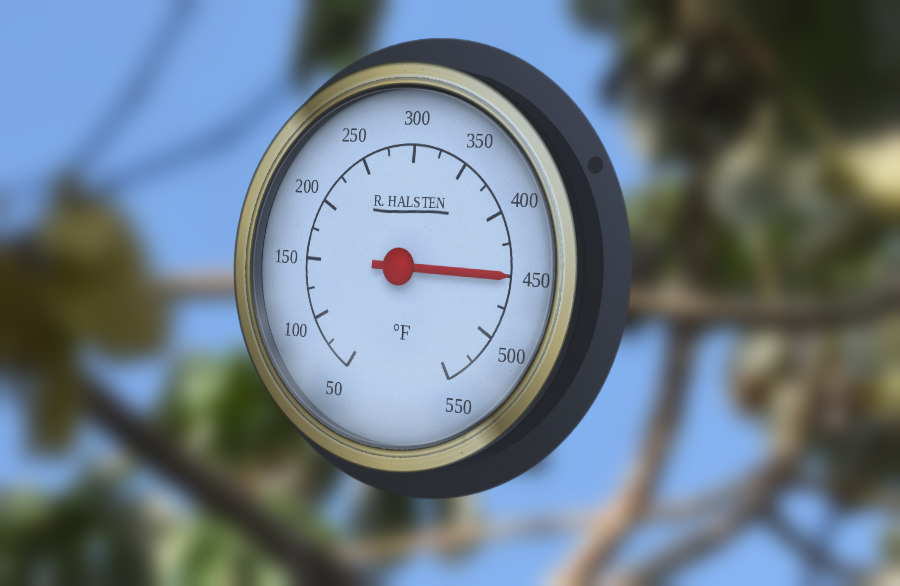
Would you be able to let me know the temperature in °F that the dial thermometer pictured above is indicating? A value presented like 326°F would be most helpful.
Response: 450°F
